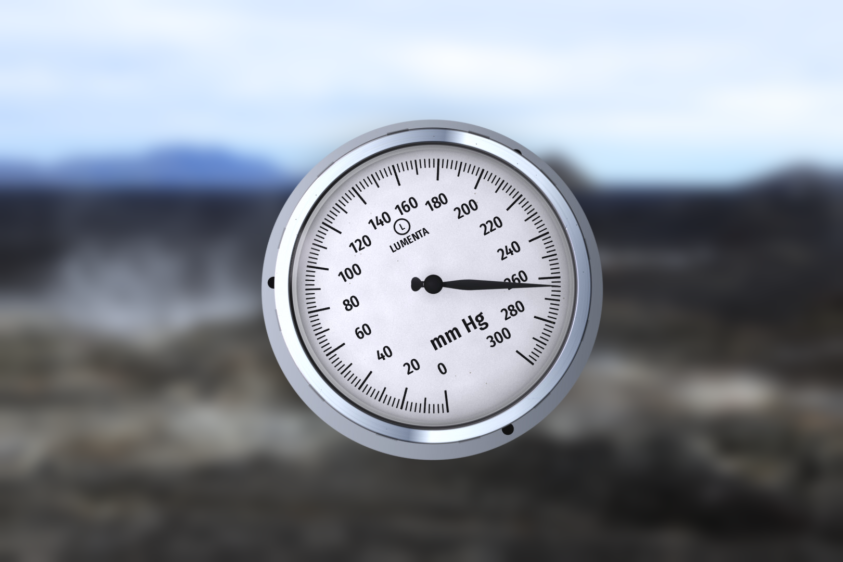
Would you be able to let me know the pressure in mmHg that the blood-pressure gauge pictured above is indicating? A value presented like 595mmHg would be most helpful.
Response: 264mmHg
